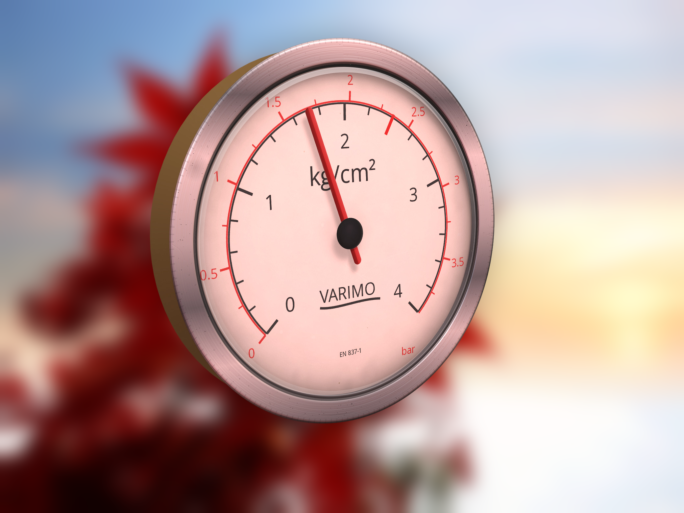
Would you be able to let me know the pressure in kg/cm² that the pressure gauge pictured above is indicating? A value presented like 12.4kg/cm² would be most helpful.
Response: 1.7kg/cm²
